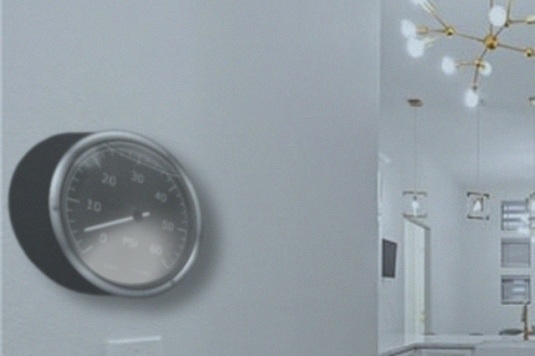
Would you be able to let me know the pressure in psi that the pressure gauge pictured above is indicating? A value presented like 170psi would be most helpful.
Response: 4psi
